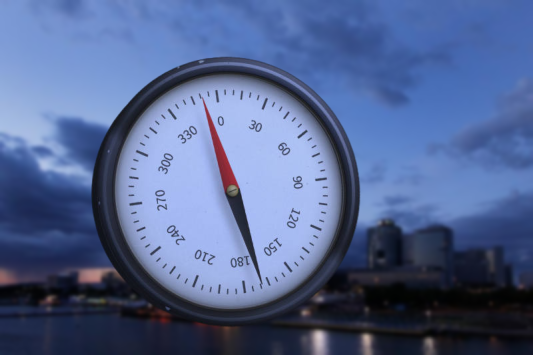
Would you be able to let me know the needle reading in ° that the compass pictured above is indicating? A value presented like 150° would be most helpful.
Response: 350°
